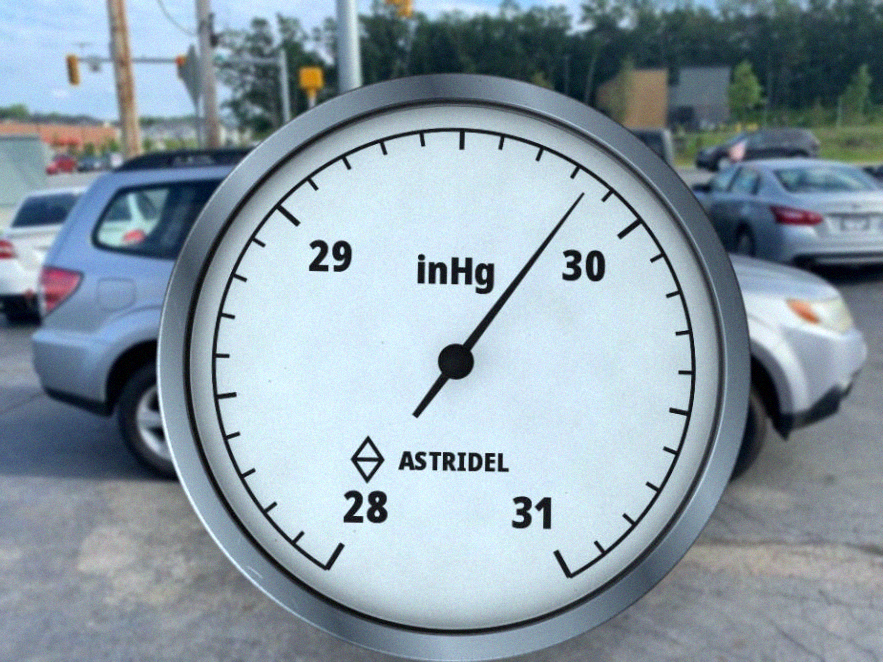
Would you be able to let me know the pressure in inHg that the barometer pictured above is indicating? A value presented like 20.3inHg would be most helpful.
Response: 29.85inHg
